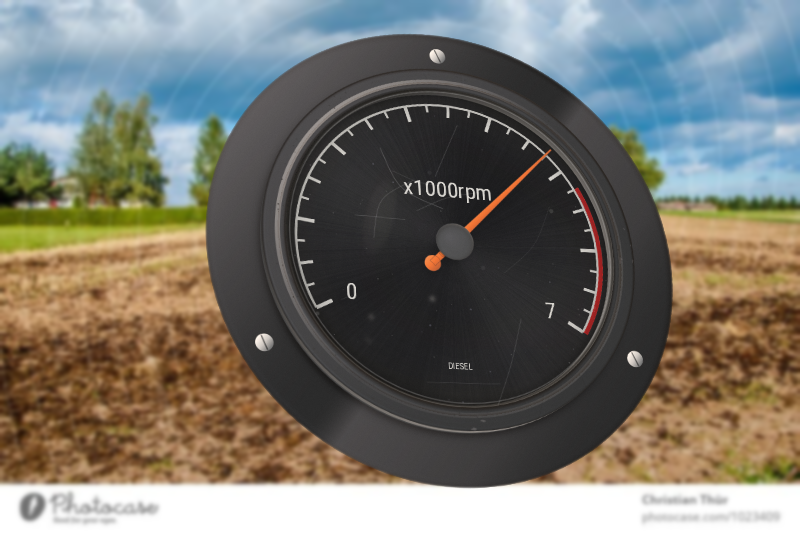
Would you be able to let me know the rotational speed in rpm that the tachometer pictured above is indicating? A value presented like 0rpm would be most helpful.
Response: 4750rpm
